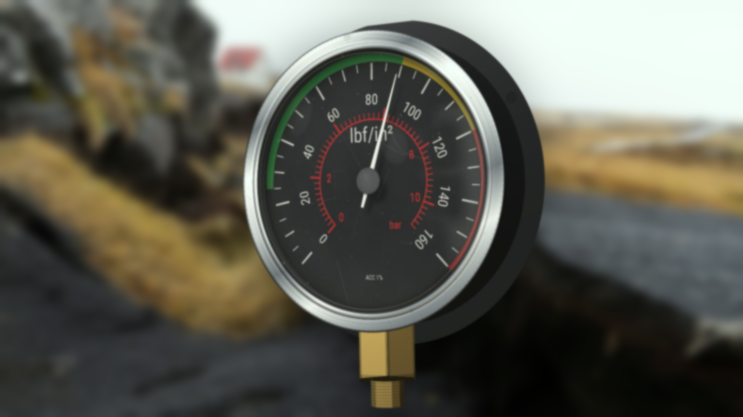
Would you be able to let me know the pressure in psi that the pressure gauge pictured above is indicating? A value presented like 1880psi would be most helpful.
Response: 90psi
